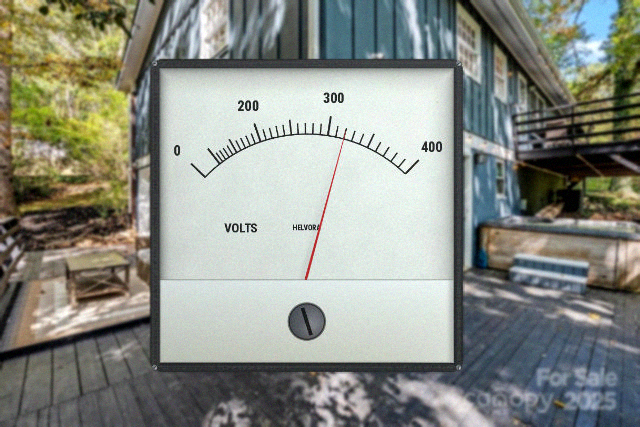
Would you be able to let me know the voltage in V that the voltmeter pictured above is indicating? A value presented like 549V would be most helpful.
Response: 320V
